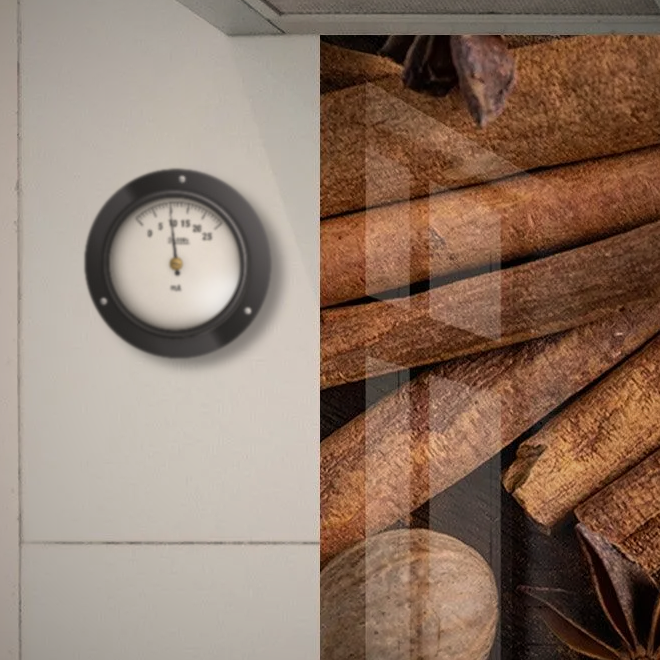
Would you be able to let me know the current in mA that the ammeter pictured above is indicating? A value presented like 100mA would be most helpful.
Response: 10mA
